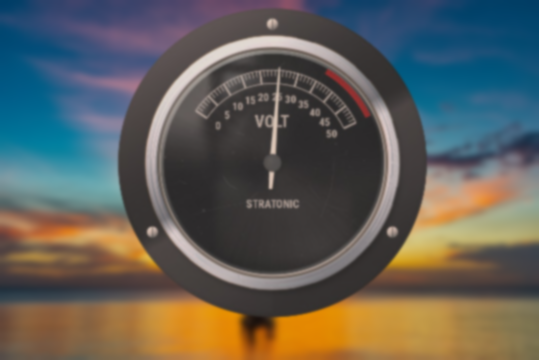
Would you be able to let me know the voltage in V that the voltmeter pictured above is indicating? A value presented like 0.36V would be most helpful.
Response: 25V
